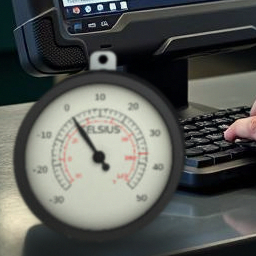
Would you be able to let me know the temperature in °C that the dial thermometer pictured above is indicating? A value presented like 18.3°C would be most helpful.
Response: 0°C
